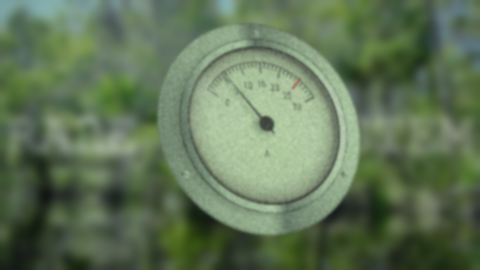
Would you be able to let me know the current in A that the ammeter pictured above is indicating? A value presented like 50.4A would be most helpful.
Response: 5A
